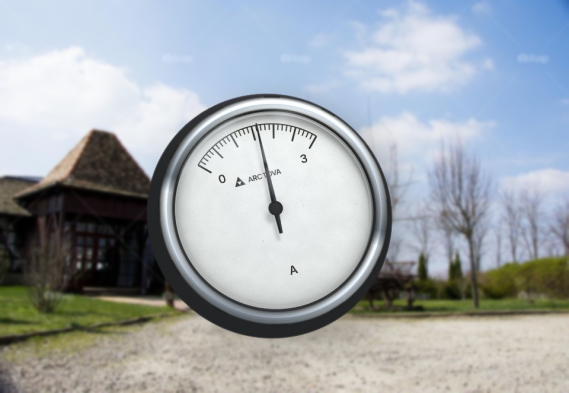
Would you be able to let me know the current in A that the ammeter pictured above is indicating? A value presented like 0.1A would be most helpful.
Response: 1.6A
